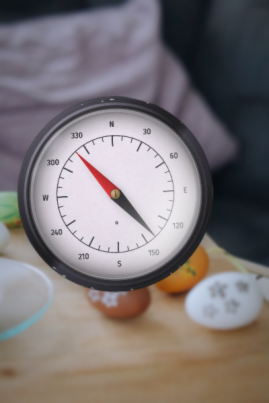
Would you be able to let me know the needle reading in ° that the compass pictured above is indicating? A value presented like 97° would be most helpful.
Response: 320°
